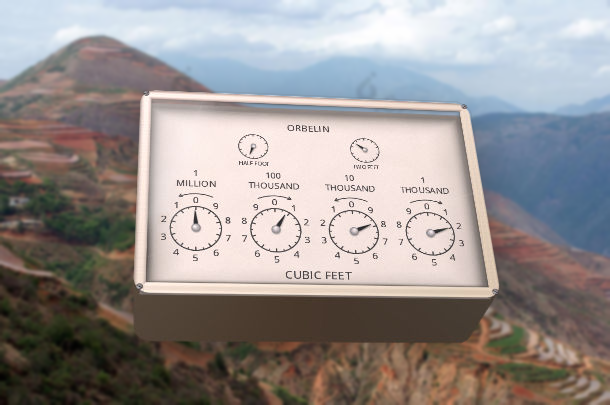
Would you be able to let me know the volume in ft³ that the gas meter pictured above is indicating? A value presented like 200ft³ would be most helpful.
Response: 8200ft³
